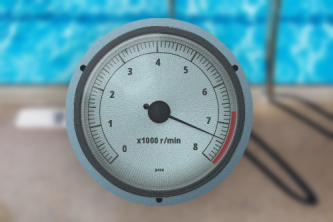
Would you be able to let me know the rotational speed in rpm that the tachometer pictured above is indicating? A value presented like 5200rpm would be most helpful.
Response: 7400rpm
